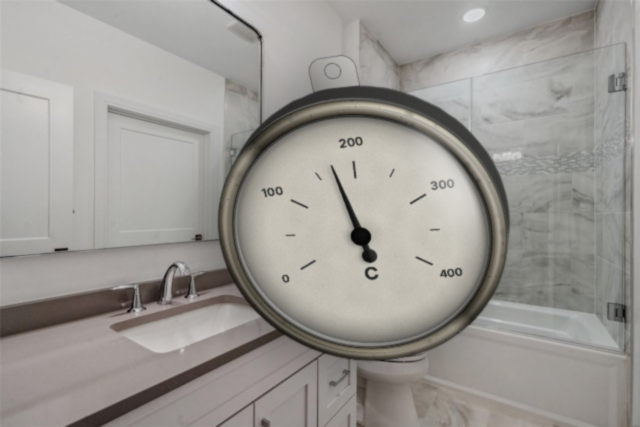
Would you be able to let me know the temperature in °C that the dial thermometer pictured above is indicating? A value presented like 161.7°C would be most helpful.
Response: 175°C
